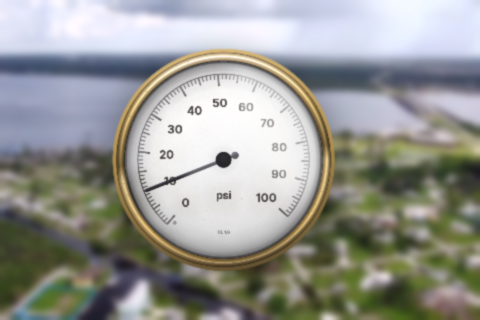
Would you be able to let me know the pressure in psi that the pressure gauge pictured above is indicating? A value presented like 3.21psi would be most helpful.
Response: 10psi
